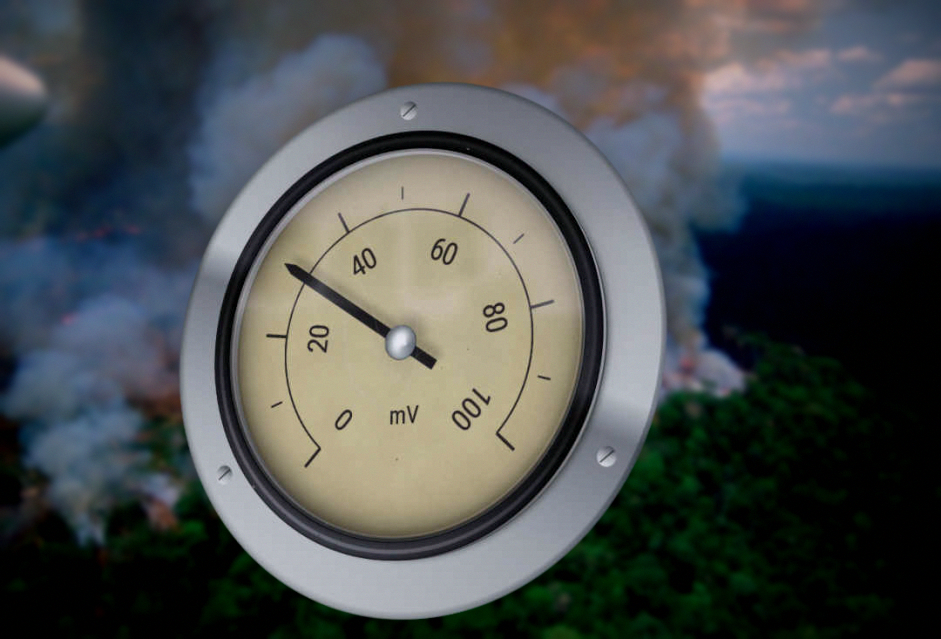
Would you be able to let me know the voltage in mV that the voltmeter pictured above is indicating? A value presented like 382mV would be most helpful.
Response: 30mV
